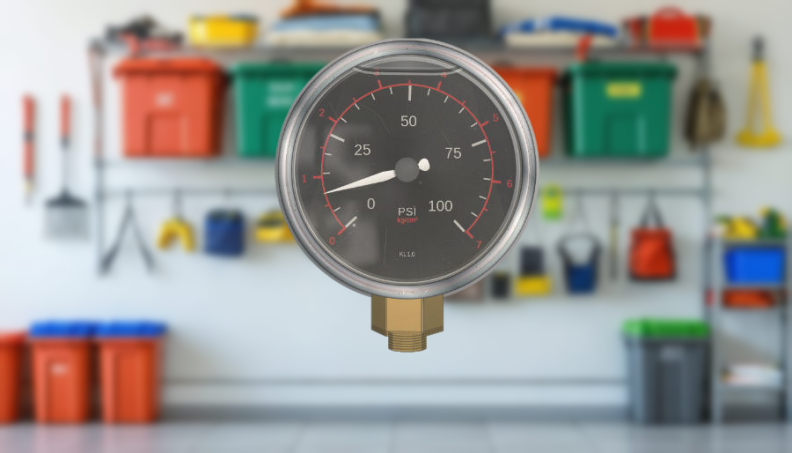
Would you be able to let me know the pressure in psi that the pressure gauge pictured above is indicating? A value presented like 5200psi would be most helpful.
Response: 10psi
